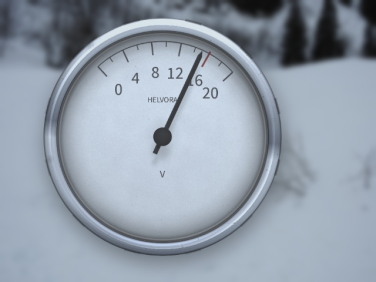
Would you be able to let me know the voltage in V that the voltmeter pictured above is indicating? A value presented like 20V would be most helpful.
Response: 15V
